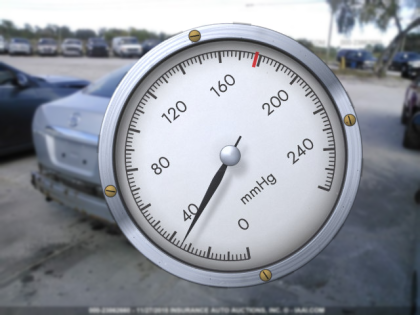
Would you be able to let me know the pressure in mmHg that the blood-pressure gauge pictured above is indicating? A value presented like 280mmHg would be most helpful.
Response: 34mmHg
